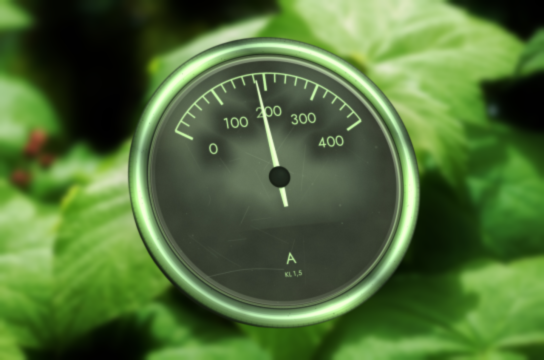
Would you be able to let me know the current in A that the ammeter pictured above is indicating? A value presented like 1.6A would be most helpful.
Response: 180A
